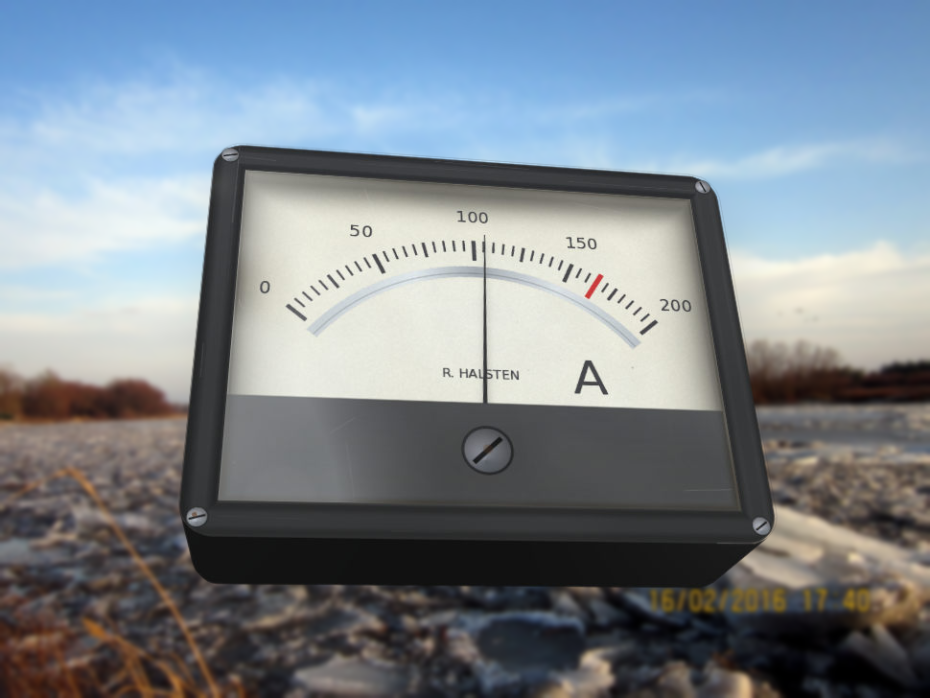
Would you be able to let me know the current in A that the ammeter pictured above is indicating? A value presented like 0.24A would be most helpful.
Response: 105A
